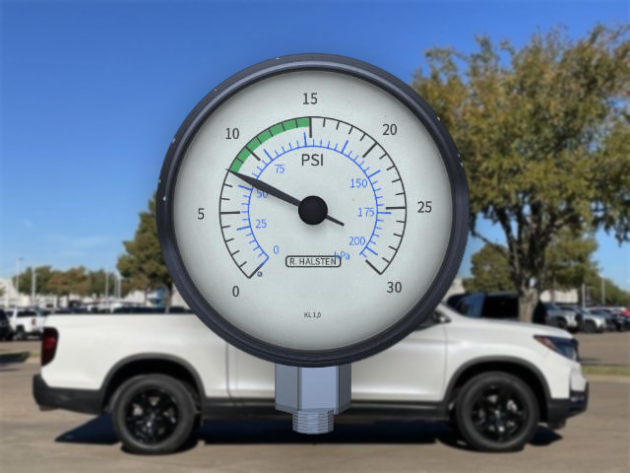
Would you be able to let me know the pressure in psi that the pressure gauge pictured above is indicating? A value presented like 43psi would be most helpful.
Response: 8psi
